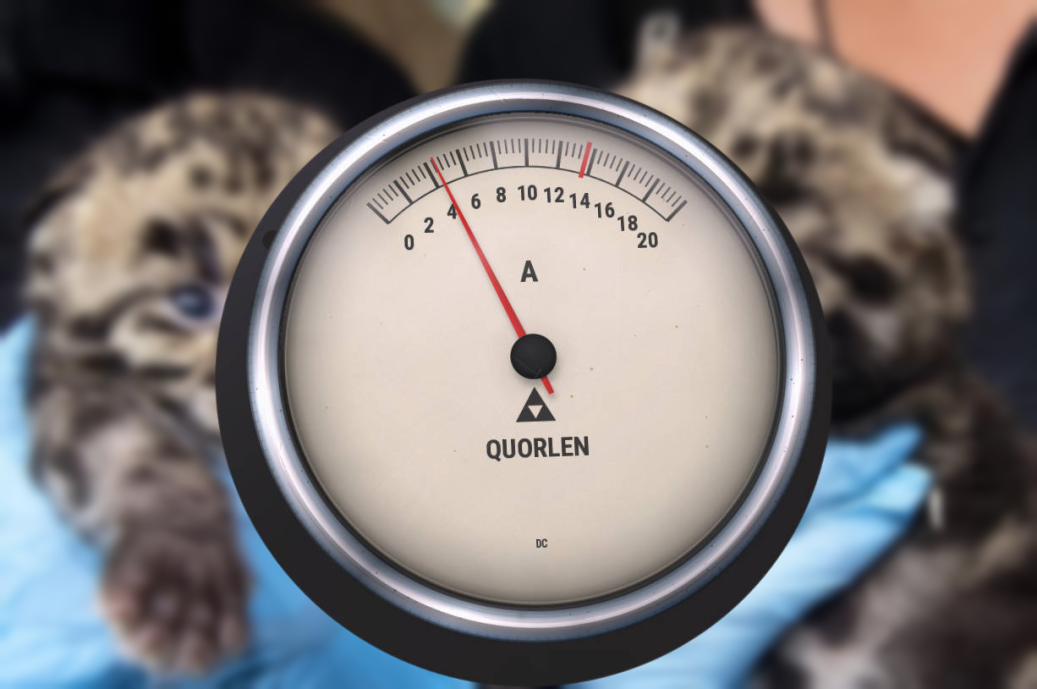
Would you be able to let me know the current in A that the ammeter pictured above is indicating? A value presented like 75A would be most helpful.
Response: 4.4A
